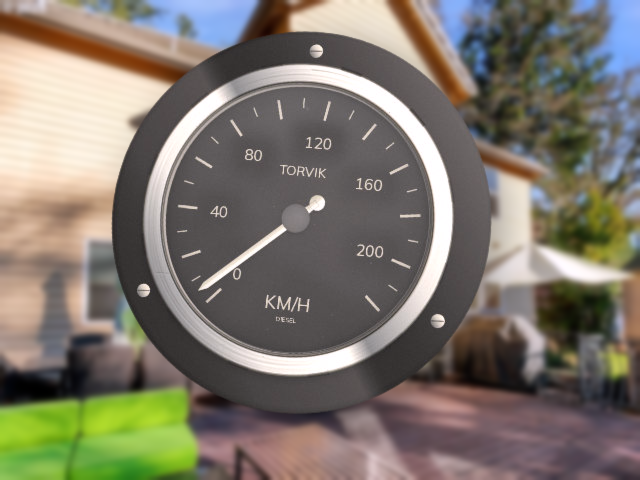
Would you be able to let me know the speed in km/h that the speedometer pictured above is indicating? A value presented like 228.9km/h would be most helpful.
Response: 5km/h
